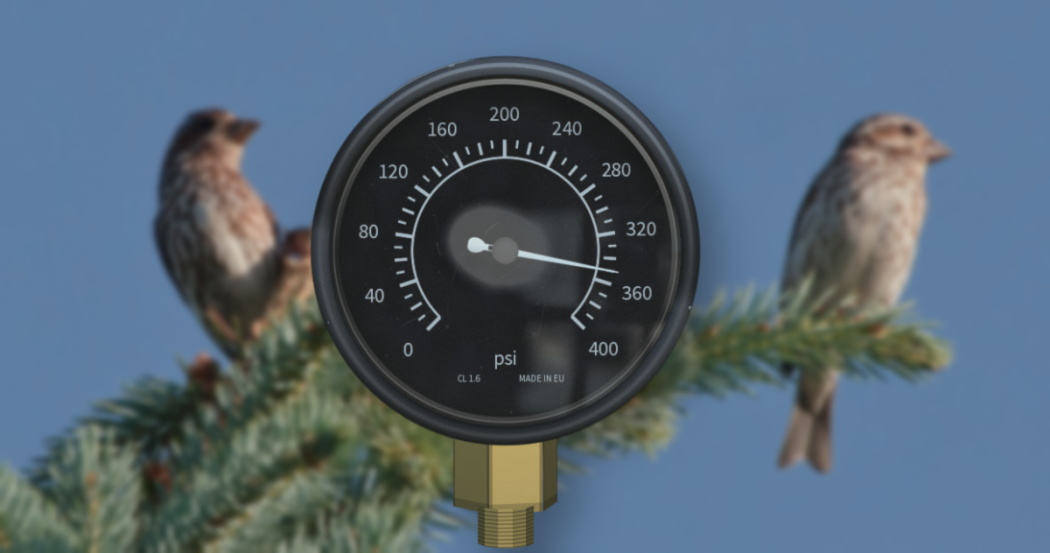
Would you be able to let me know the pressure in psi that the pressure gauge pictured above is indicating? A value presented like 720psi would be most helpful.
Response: 350psi
